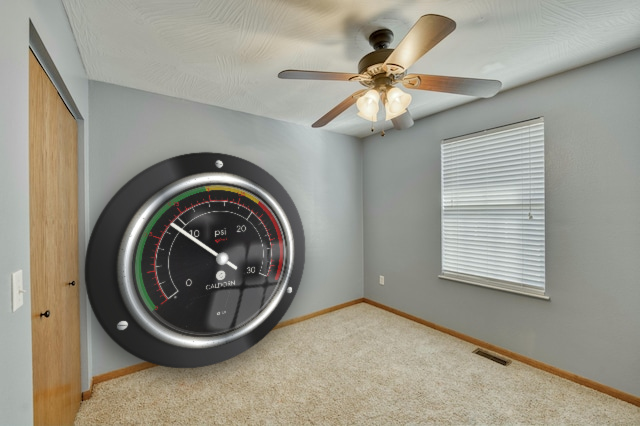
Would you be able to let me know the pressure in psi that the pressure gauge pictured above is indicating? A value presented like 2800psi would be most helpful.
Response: 9psi
